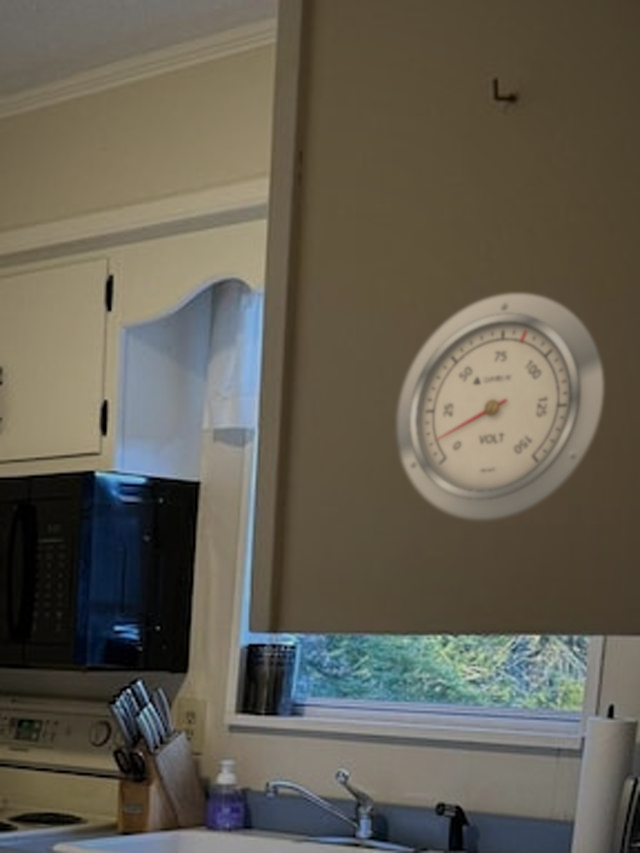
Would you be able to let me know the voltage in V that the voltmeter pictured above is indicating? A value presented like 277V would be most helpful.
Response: 10V
